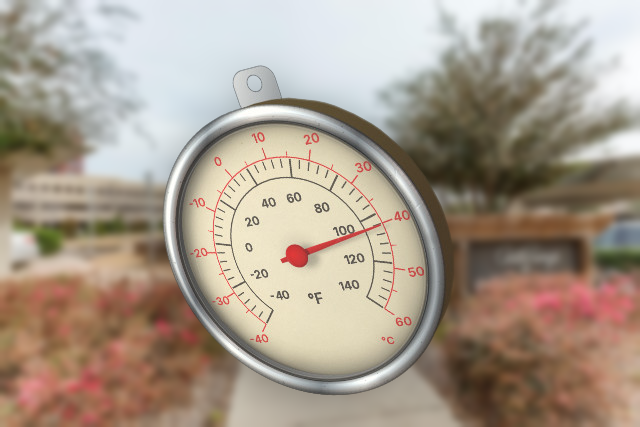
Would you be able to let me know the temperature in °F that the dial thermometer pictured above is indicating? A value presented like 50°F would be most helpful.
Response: 104°F
